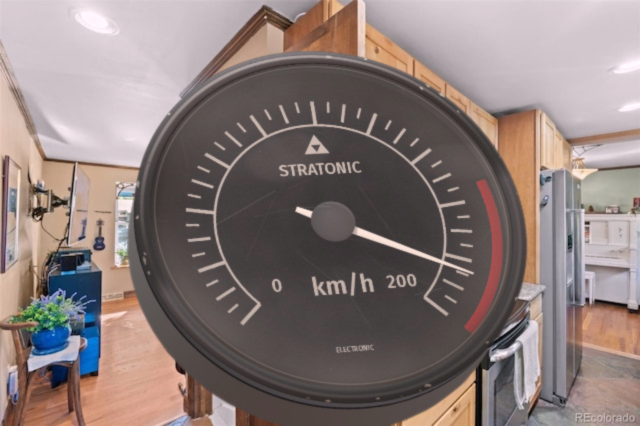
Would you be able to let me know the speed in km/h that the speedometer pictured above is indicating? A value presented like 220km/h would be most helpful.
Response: 185km/h
